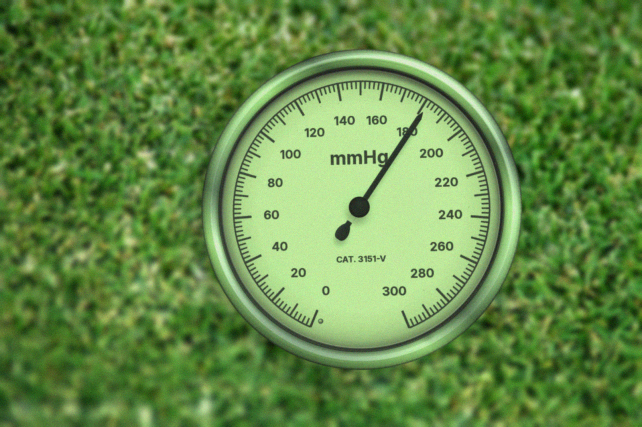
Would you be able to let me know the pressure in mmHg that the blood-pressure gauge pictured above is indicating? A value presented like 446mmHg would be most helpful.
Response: 182mmHg
